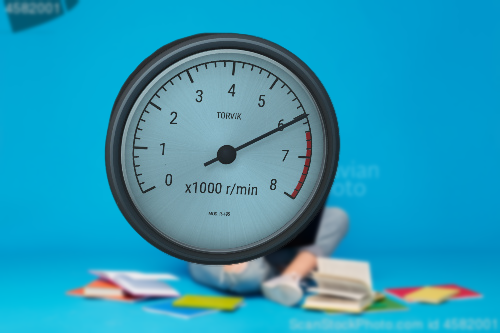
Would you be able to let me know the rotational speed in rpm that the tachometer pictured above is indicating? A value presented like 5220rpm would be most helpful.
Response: 6000rpm
